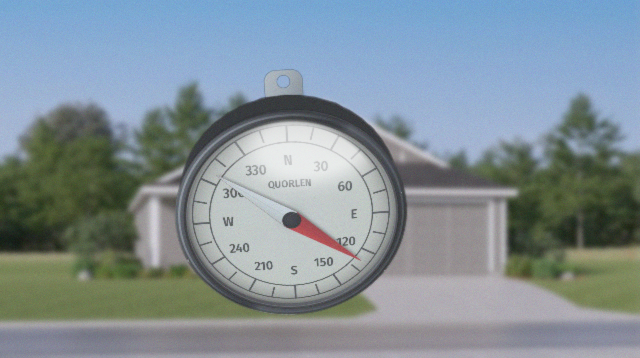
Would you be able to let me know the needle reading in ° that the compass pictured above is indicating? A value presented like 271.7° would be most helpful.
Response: 127.5°
